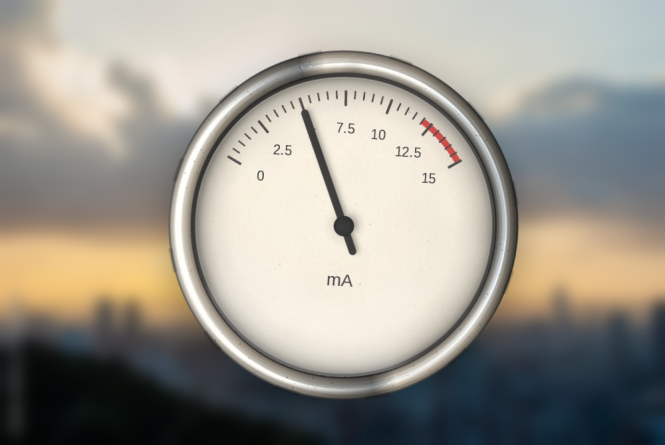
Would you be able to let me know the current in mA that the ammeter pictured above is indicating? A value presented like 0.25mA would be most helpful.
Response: 5mA
